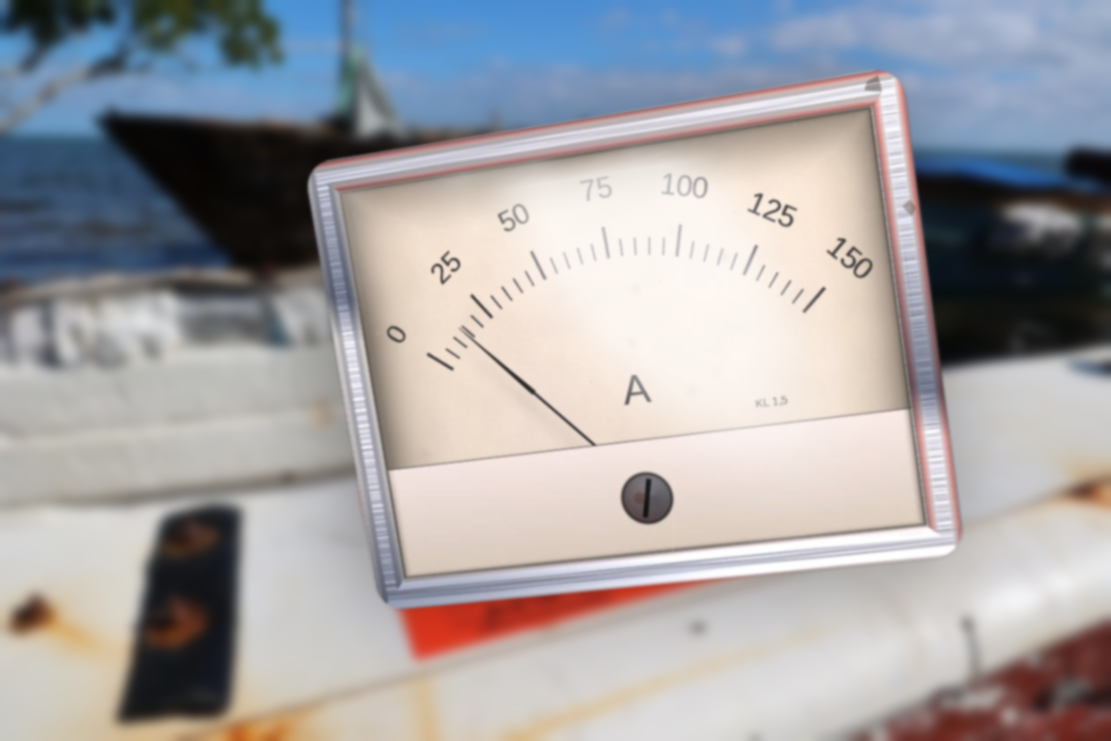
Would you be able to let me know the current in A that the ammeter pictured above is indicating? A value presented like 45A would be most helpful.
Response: 15A
